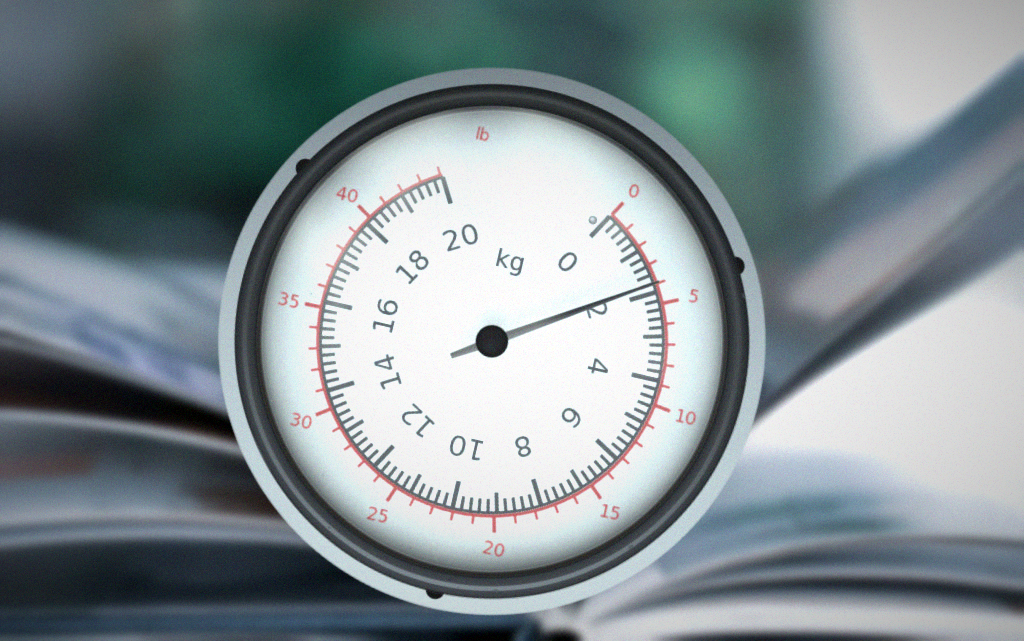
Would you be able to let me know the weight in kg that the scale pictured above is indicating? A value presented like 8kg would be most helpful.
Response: 1.8kg
